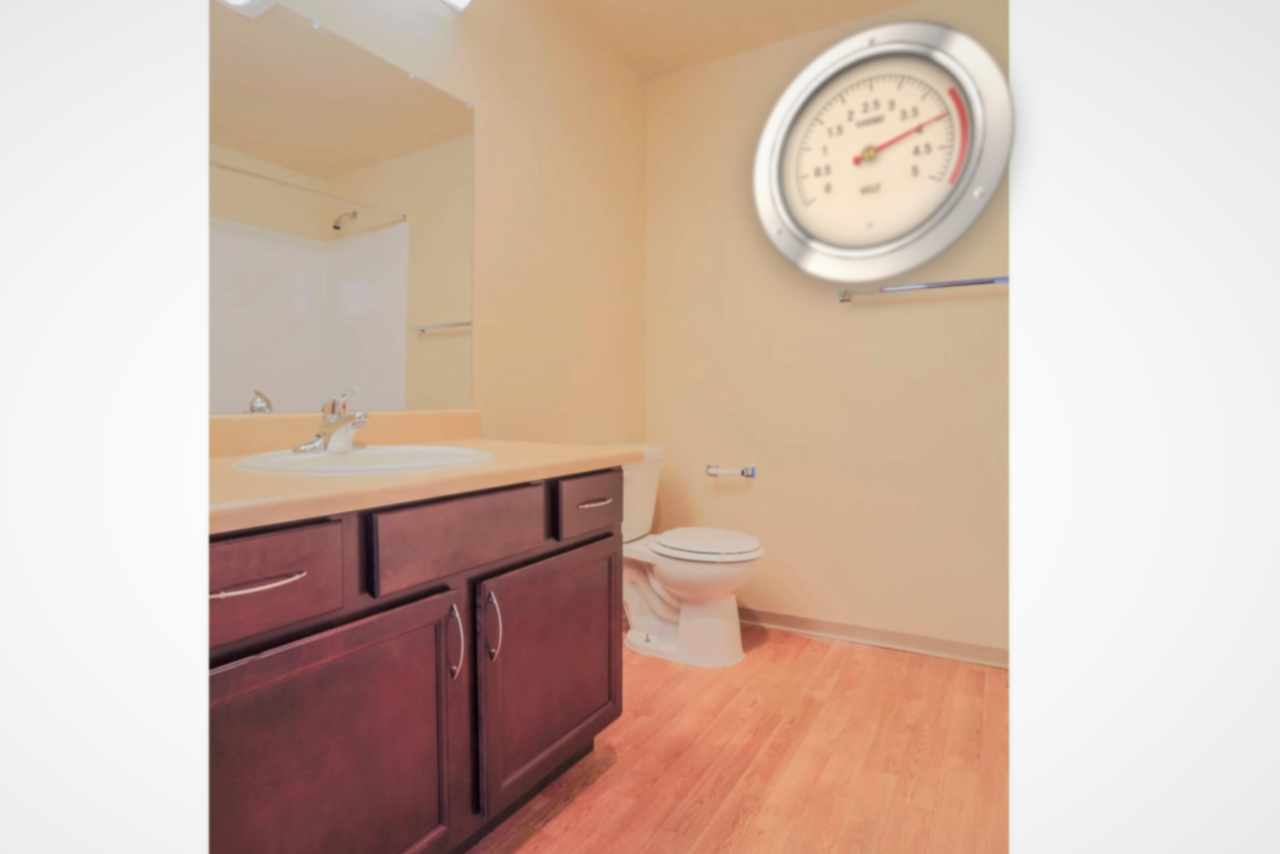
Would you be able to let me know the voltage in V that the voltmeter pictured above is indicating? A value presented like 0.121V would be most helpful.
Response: 4V
